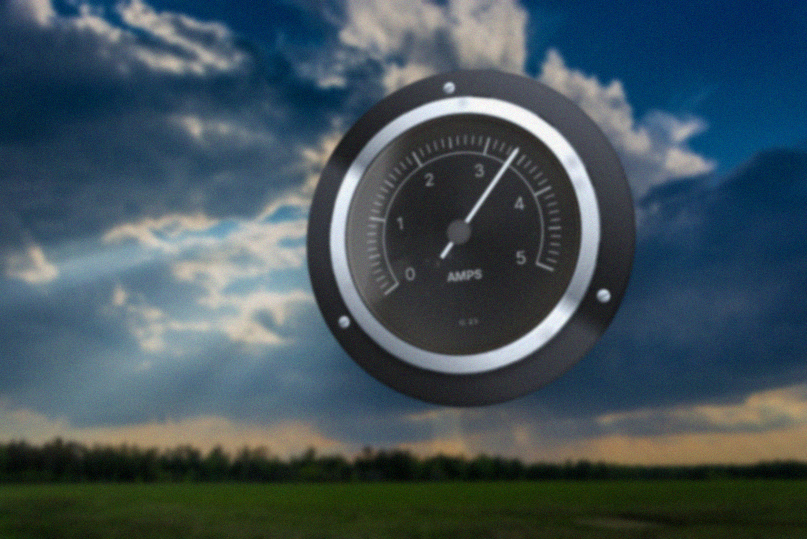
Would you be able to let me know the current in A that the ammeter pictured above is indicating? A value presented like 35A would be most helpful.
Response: 3.4A
